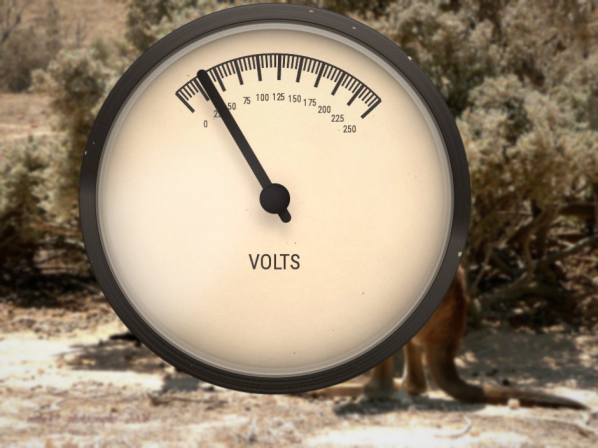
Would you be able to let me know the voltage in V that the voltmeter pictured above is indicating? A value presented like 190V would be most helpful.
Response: 35V
